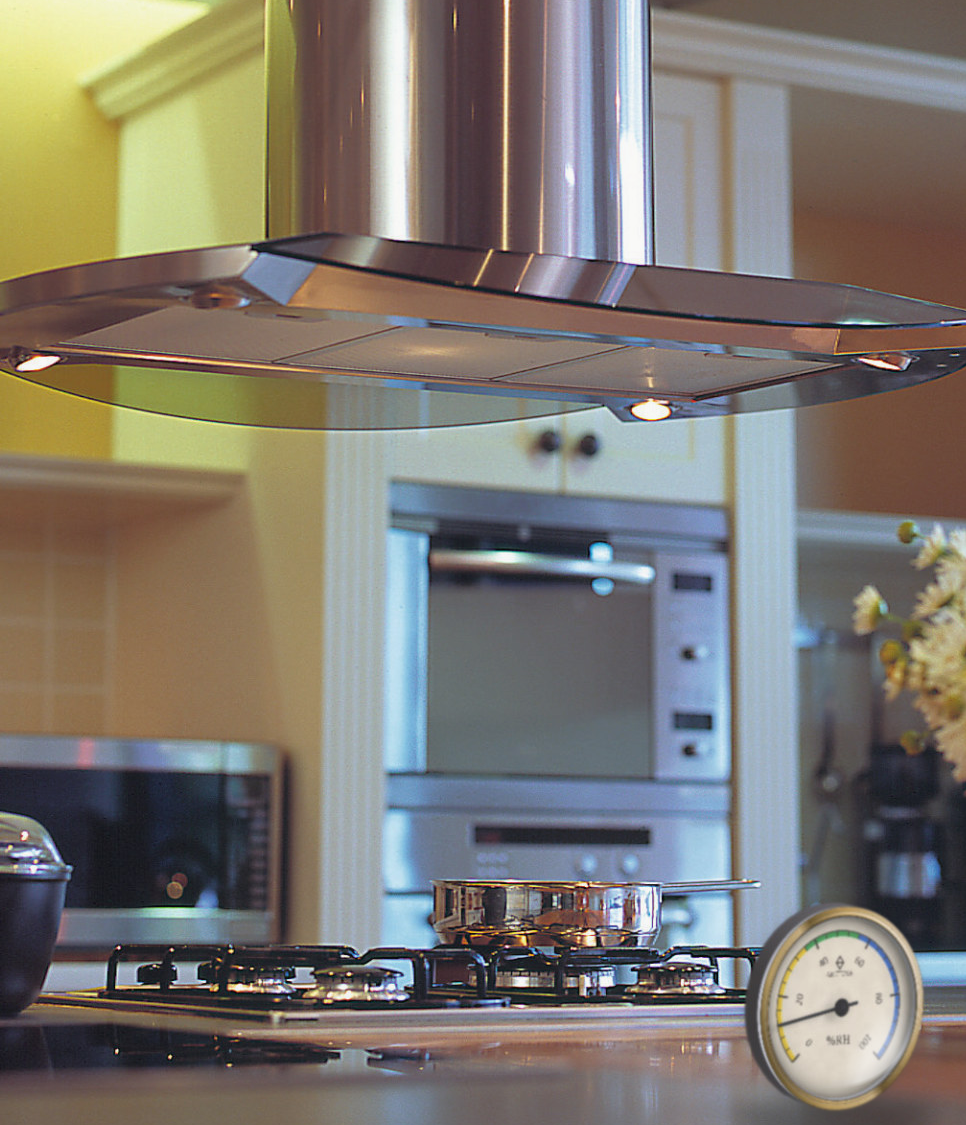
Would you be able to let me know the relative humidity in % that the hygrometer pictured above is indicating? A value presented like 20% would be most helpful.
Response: 12%
